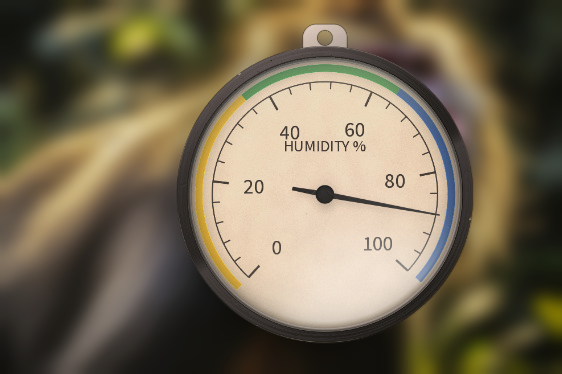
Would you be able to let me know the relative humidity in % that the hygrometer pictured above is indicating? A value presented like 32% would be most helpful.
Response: 88%
